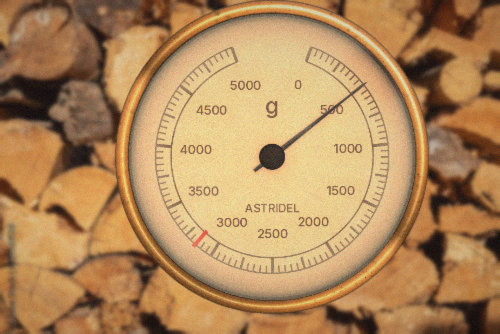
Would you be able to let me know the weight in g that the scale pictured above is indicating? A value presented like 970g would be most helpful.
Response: 500g
